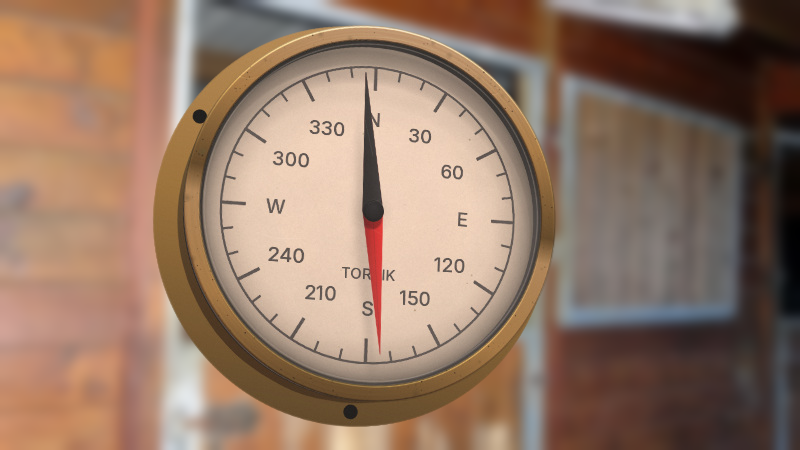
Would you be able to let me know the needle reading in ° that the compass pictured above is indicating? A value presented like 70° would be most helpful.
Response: 175°
